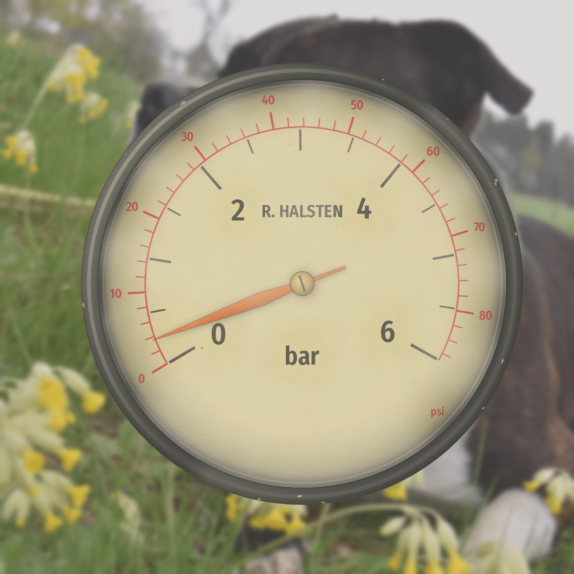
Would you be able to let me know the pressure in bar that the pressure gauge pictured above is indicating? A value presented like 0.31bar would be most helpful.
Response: 0.25bar
